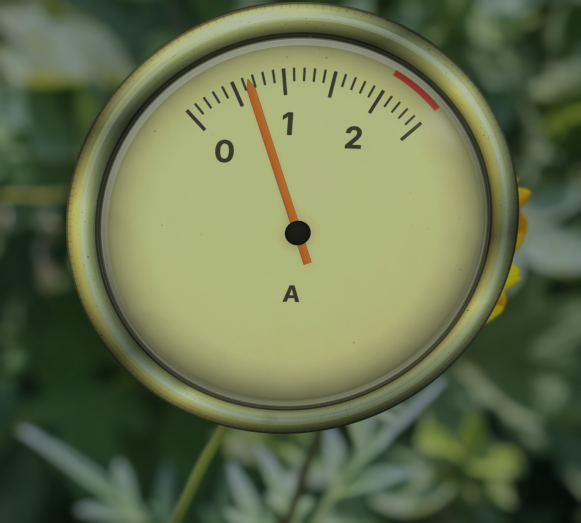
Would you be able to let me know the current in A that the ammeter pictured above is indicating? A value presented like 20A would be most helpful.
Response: 0.65A
